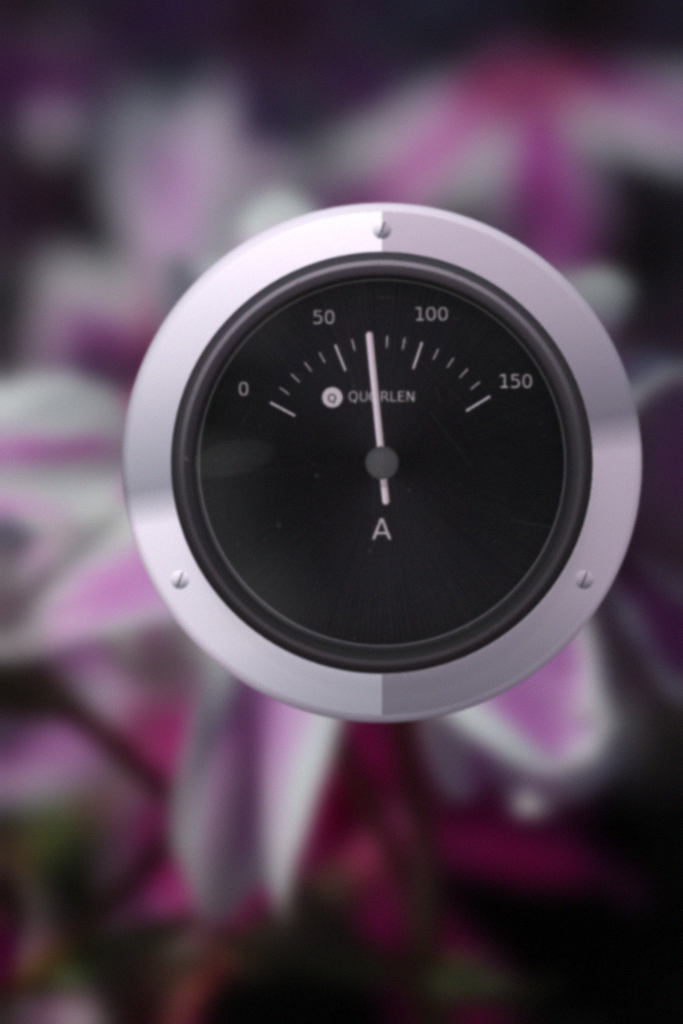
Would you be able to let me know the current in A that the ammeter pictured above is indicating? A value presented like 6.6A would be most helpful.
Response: 70A
